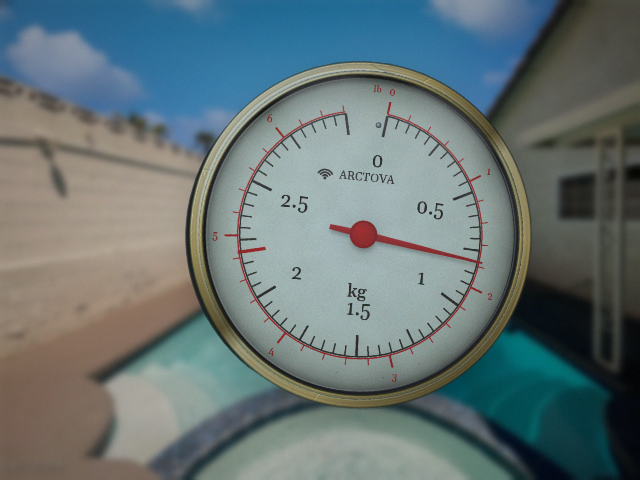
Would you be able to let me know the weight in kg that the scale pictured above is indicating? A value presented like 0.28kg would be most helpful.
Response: 0.8kg
